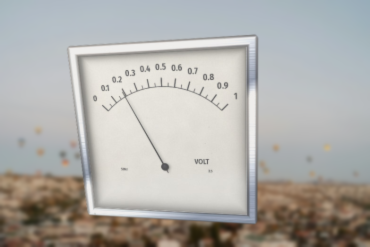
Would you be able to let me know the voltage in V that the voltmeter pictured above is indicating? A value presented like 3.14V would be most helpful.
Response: 0.2V
